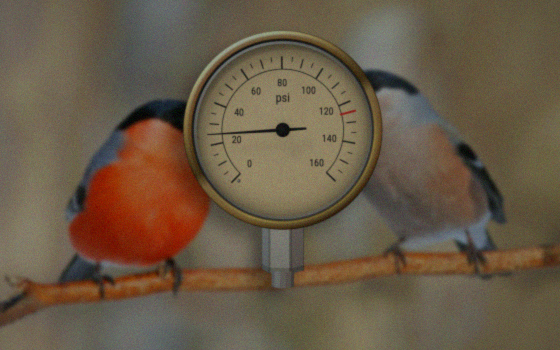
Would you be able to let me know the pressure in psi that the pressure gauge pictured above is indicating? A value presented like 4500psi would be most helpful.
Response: 25psi
